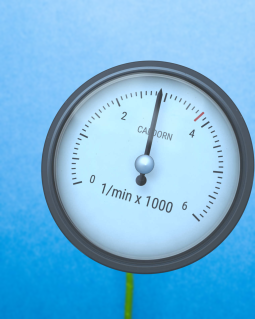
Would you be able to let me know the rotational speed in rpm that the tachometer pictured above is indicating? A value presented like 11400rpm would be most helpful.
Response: 2900rpm
